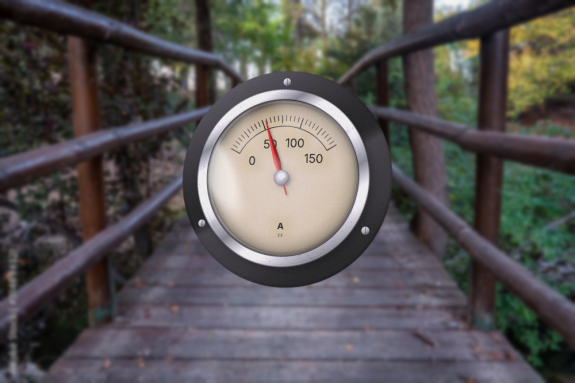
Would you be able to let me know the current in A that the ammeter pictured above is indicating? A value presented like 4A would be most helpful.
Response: 55A
